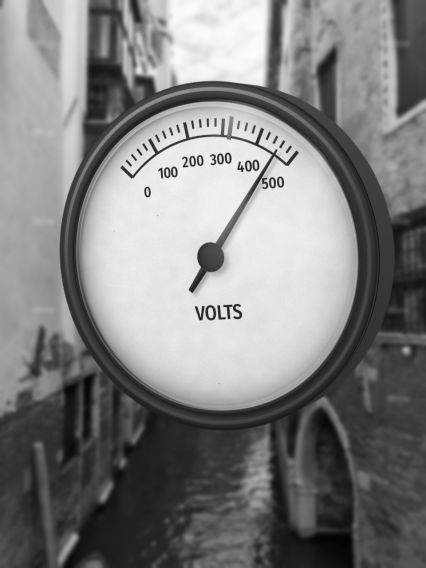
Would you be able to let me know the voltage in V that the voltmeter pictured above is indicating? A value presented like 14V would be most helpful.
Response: 460V
